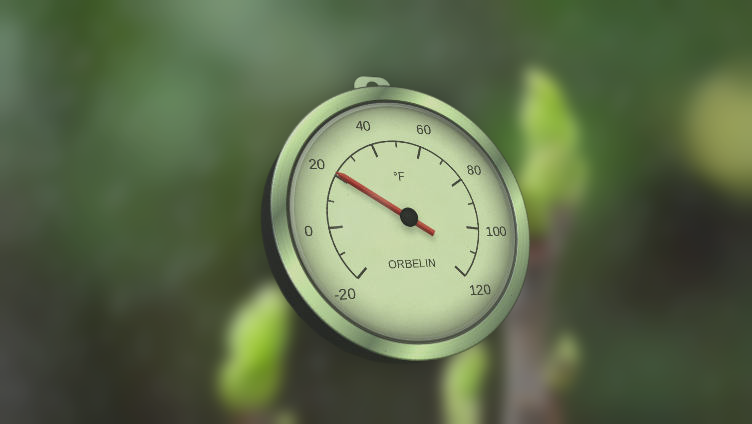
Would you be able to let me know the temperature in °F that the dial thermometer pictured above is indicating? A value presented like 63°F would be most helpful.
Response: 20°F
